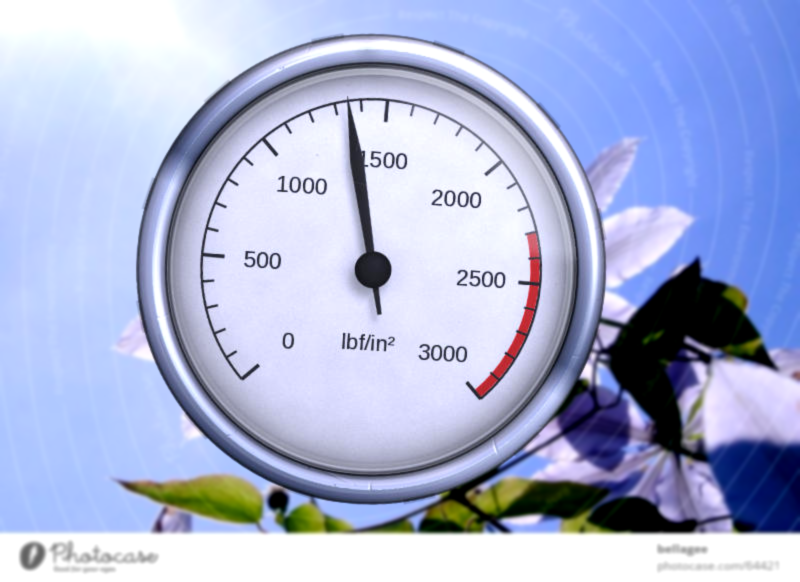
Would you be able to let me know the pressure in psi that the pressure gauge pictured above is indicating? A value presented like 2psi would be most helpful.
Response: 1350psi
